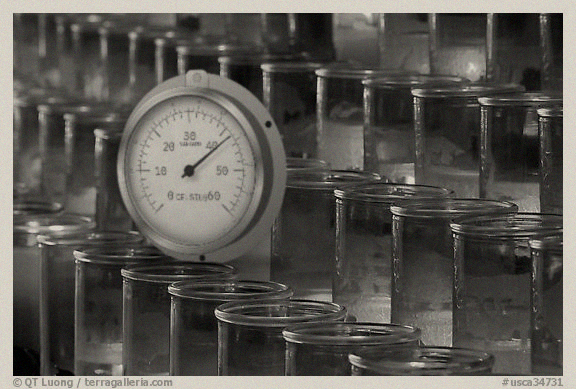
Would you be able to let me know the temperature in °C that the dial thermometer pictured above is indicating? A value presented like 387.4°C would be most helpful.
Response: 42°C
